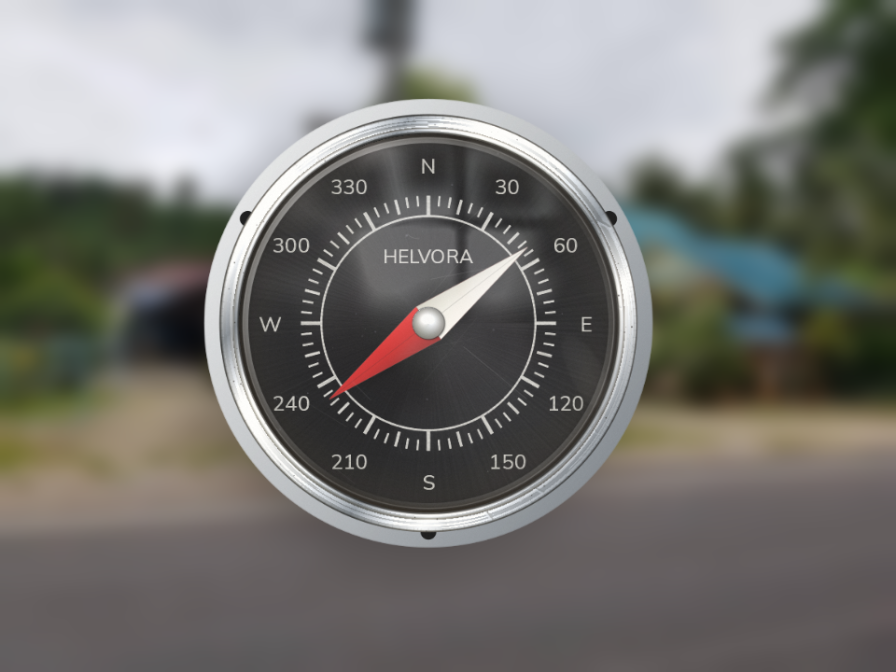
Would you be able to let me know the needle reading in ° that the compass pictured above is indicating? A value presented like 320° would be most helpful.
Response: 232.5°
